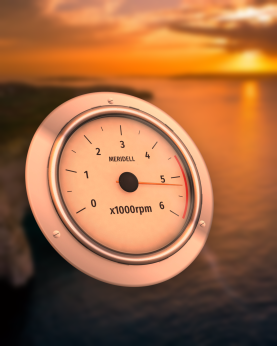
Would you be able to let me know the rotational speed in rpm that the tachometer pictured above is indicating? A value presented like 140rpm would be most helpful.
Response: 5250rpm
